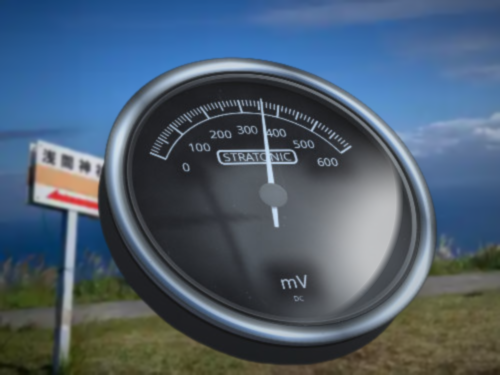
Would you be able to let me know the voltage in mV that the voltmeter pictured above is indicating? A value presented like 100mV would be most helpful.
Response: 350mV
